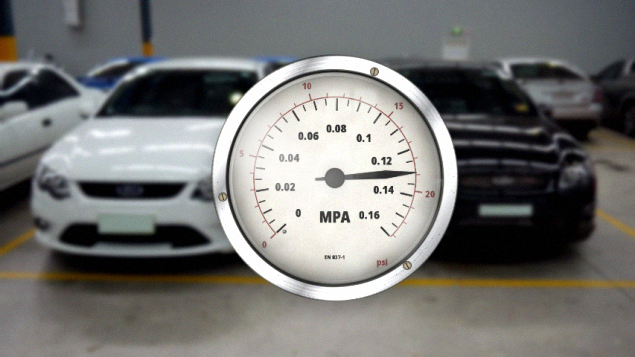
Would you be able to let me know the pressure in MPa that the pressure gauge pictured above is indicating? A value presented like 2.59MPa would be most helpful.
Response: 0.13MPa
